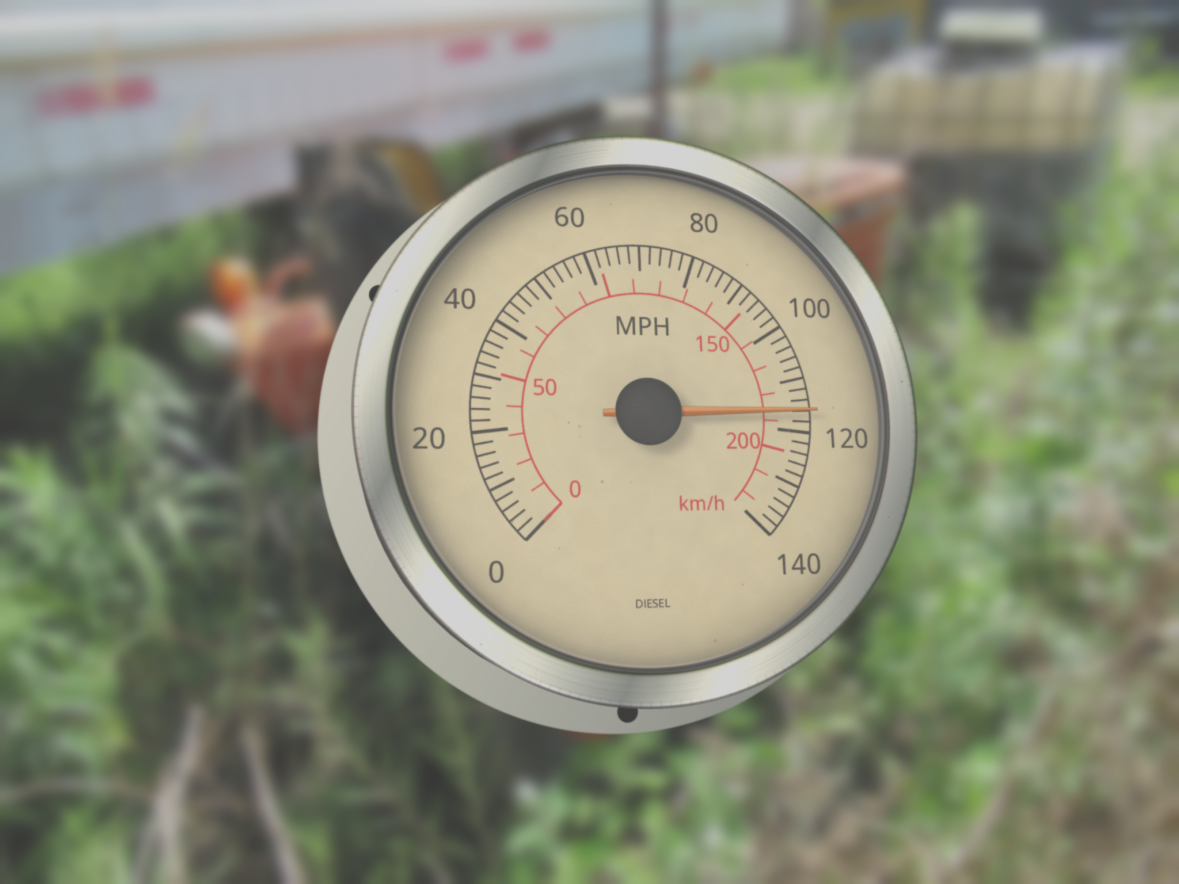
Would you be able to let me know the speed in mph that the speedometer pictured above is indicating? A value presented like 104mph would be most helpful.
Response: 116mph
